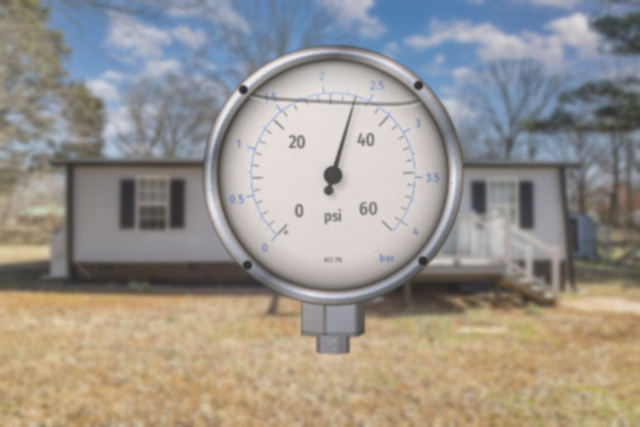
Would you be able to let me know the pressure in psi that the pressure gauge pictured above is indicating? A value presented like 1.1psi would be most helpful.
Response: 34psi
